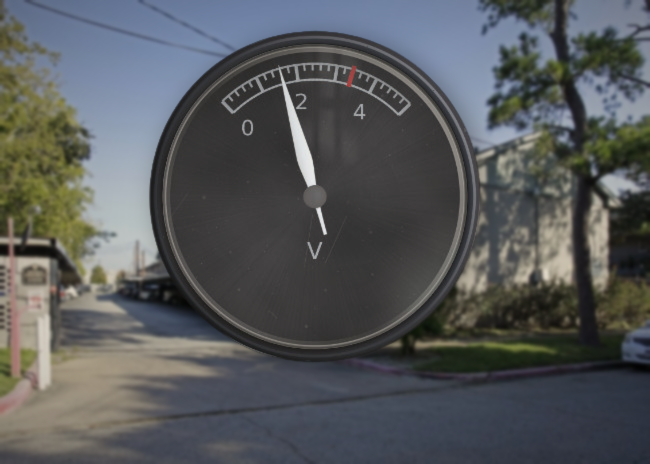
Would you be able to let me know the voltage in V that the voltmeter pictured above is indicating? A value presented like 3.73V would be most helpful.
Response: 1.6V
